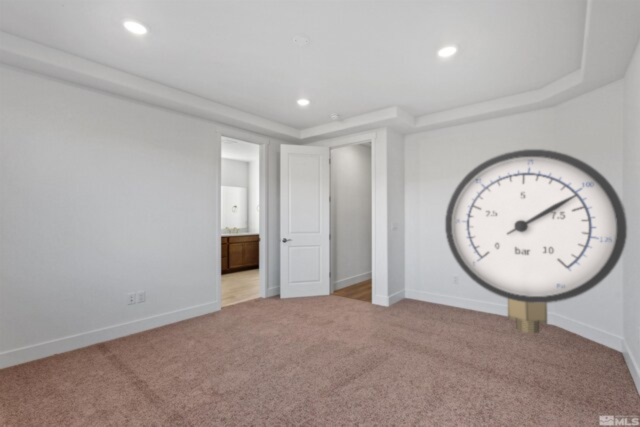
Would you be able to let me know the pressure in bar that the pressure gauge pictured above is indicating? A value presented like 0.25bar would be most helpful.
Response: 7bar
